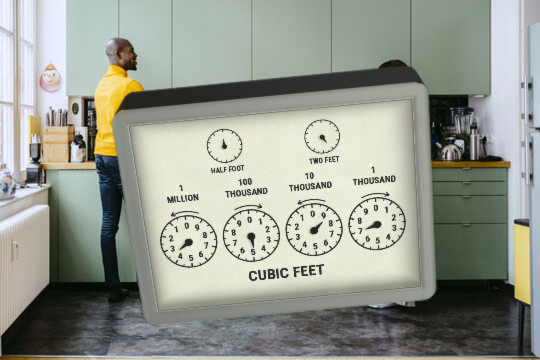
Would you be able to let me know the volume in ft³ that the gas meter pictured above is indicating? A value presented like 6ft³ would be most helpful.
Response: 348700ft³
